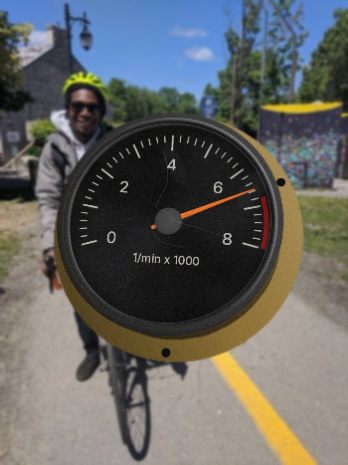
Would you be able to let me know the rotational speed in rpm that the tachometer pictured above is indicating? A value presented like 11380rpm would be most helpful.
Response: 6600rpm
